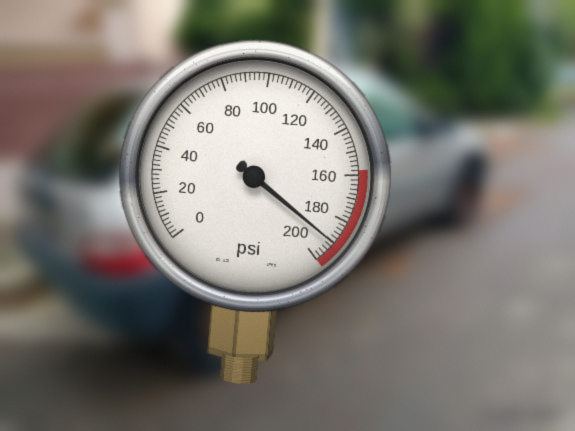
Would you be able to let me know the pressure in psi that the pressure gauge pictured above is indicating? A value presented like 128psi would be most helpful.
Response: 190psi
